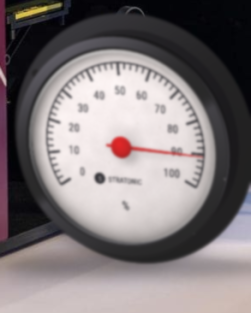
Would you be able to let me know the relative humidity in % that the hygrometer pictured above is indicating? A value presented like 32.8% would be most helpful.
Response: 90%
